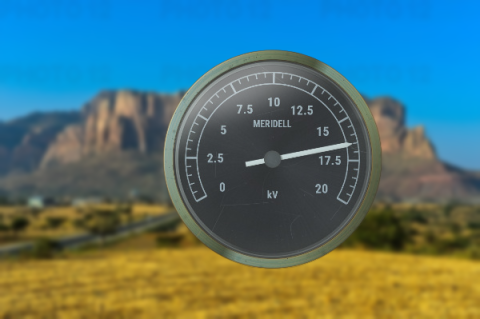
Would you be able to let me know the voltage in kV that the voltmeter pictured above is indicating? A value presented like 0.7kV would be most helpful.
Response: 16.5kV
